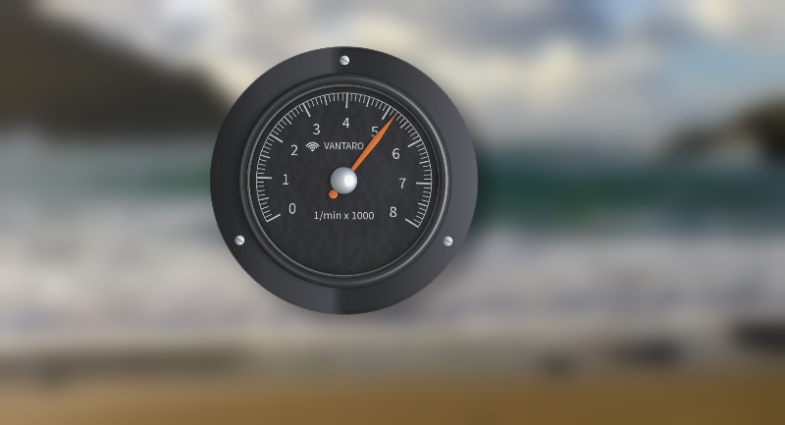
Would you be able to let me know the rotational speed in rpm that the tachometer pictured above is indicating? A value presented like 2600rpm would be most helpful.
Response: 5200rpm
